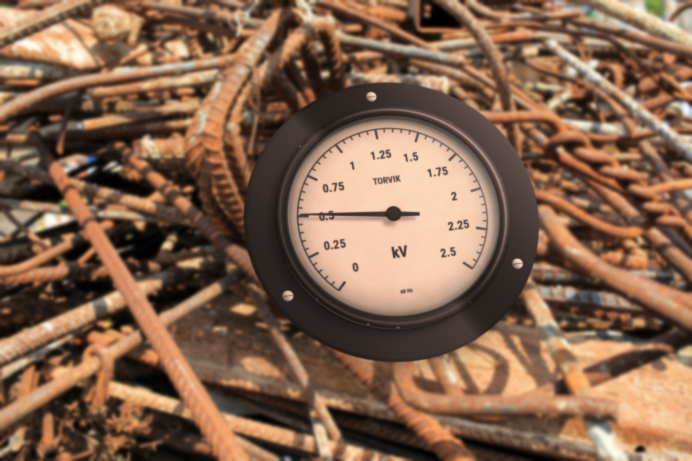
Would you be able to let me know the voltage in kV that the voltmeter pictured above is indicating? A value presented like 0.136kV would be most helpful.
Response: 0.5kV
